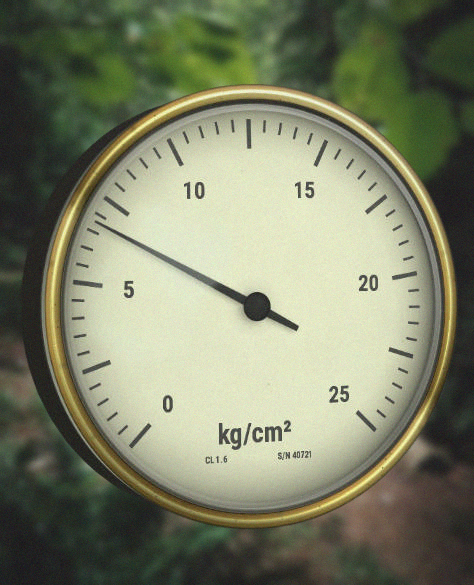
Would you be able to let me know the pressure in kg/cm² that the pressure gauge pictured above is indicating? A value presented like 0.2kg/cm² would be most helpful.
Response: 6.75kg/cm²
